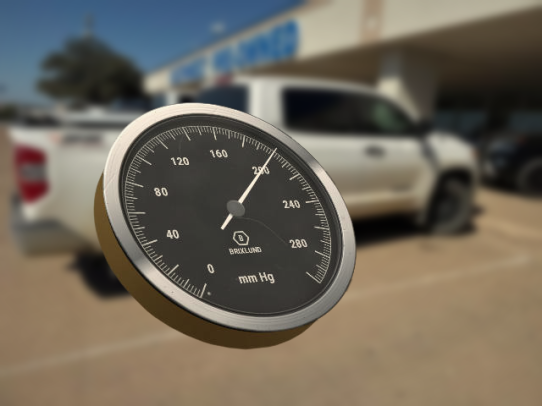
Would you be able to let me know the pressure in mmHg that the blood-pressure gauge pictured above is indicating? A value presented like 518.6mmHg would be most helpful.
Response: 200mmHg
